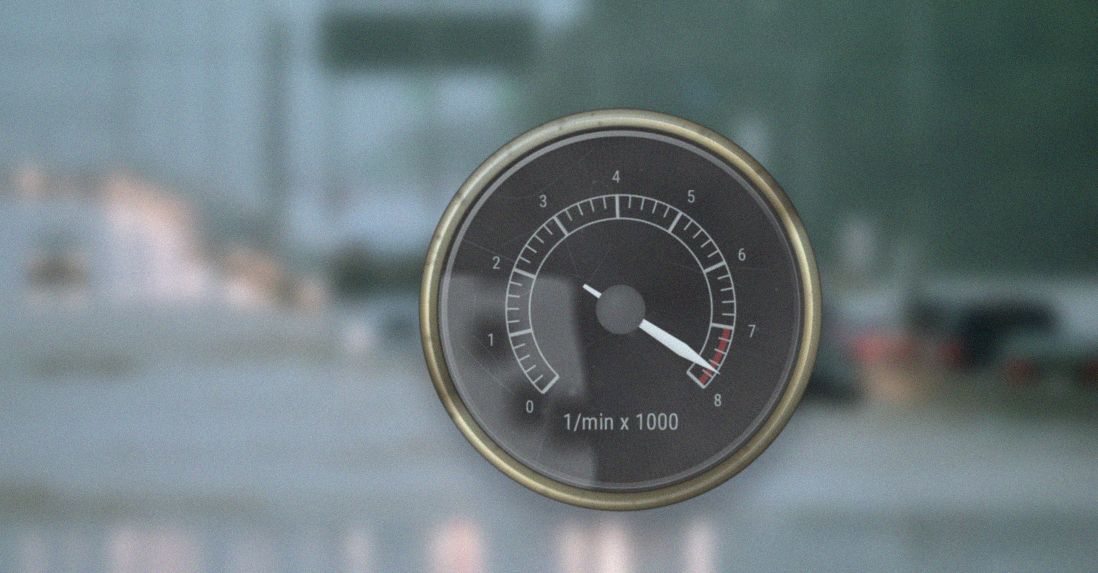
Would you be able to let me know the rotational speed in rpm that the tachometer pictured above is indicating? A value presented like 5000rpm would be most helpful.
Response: 7700rpm
